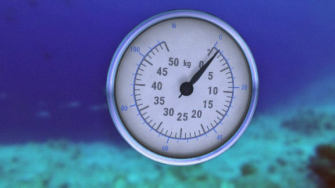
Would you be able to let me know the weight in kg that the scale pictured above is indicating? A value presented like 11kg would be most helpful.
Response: 1kg
